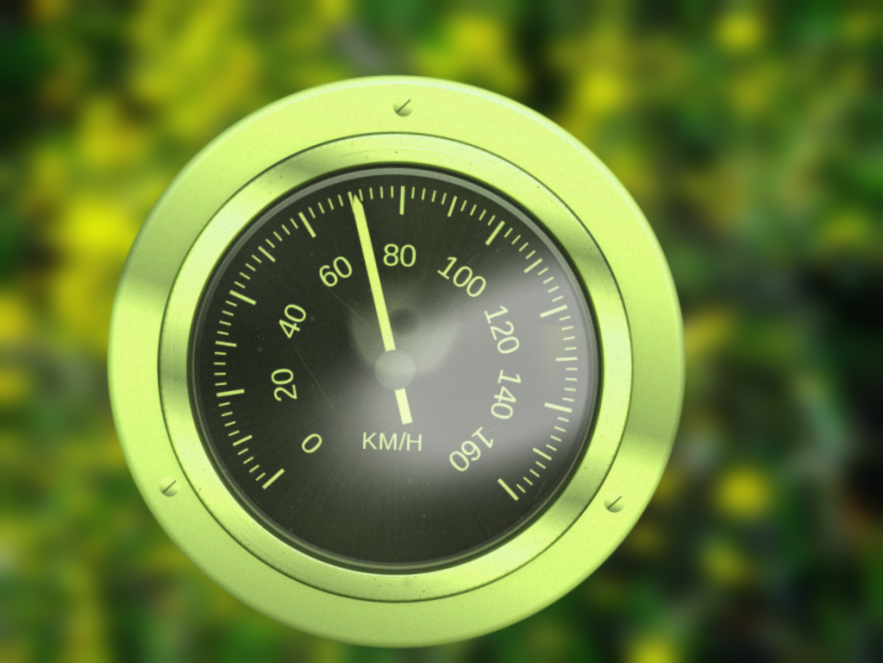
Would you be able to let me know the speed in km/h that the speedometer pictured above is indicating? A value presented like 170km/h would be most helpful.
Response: 71km/h
